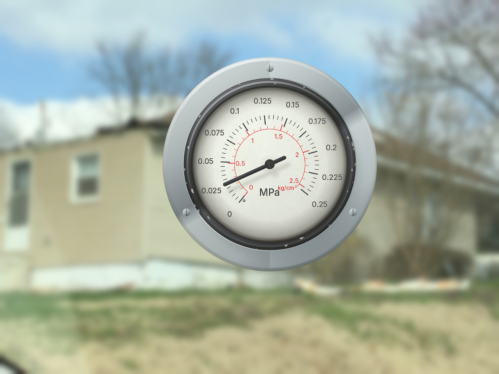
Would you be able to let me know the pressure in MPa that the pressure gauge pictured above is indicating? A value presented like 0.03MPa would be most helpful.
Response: 0.025MPa
